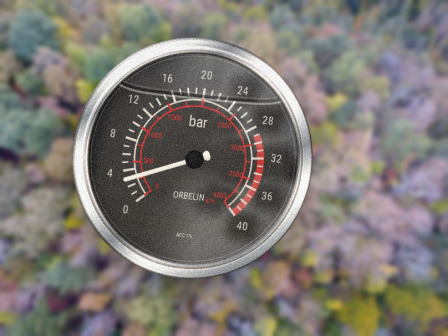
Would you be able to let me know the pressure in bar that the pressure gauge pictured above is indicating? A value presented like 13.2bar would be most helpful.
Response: 3bar
